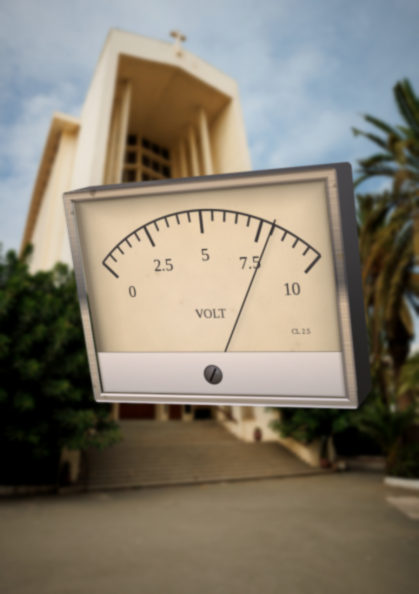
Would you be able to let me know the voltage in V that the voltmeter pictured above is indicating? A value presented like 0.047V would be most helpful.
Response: 8V
